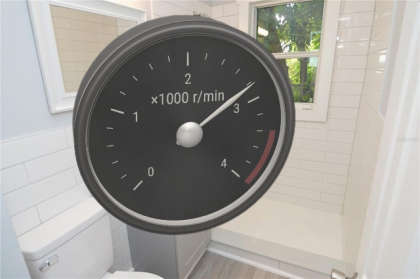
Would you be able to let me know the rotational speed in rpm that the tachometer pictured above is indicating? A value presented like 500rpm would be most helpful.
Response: 2800rpm
